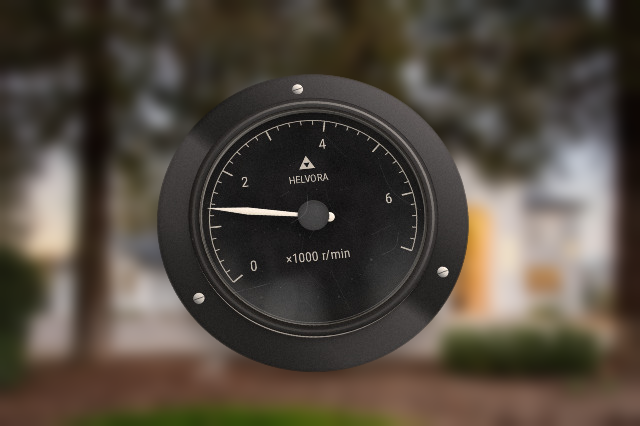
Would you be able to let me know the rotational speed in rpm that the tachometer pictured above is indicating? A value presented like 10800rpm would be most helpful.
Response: 1300rpm
